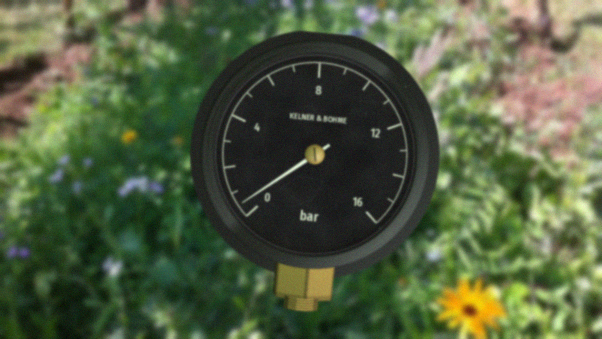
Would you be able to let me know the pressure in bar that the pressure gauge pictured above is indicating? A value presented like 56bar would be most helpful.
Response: 0.5bar
